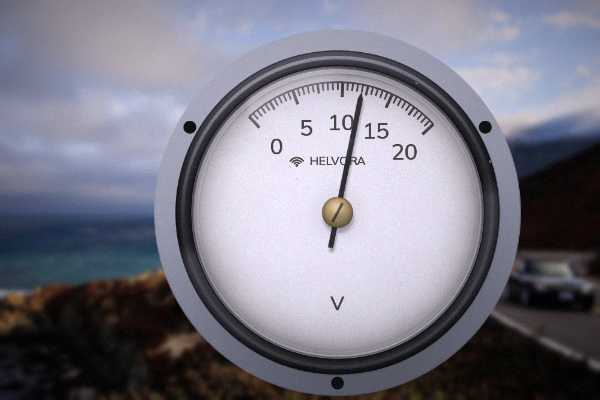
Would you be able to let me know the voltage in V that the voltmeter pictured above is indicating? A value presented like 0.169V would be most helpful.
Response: 12V
